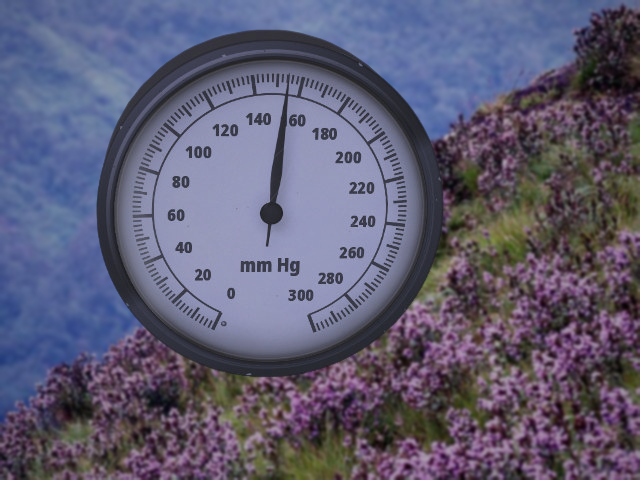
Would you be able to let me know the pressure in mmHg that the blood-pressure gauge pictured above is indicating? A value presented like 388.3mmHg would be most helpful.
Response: 154mmHg
